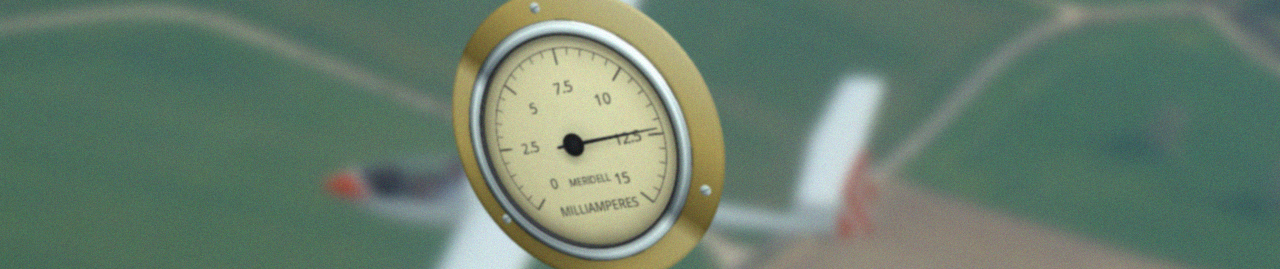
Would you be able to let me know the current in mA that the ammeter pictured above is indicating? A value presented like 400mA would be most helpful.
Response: 12.25mA
